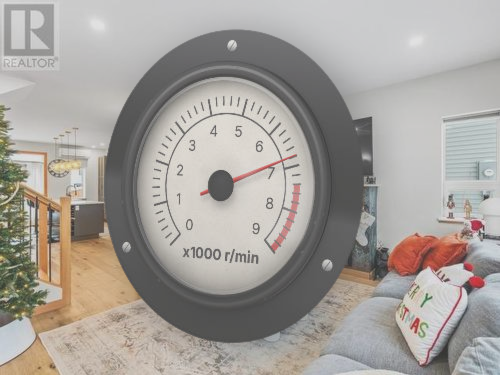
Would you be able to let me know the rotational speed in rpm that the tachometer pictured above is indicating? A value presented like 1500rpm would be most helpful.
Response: 6800rpm
